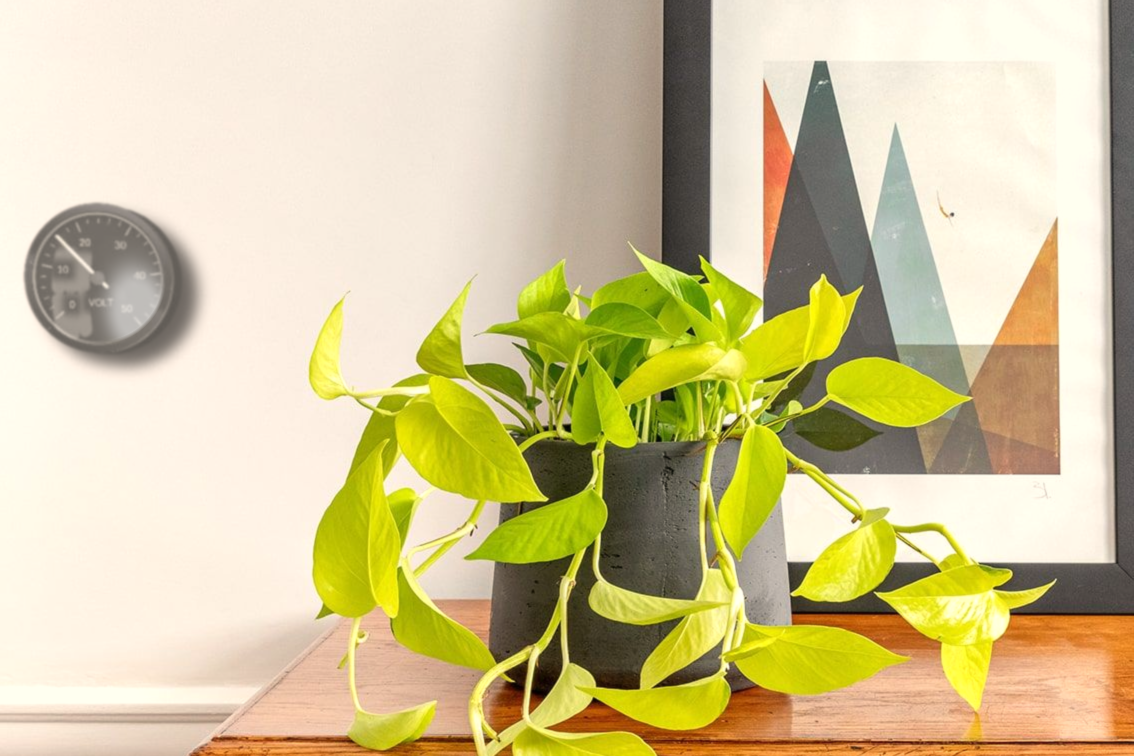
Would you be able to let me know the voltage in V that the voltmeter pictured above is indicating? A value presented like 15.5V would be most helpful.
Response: 16V
